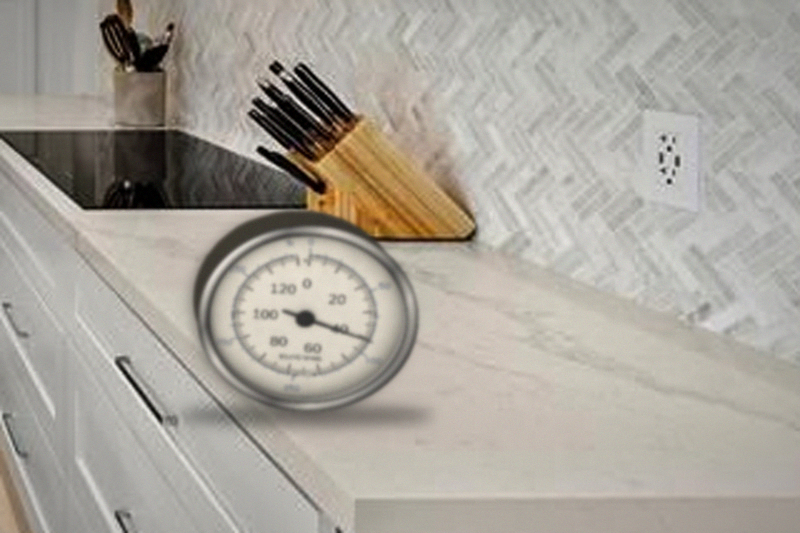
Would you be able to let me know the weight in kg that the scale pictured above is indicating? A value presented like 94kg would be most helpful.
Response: 40kg
